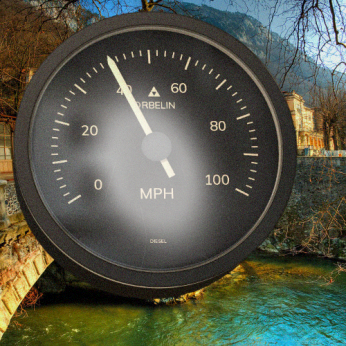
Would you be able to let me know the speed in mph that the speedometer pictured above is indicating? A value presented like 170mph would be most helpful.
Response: 40mph
